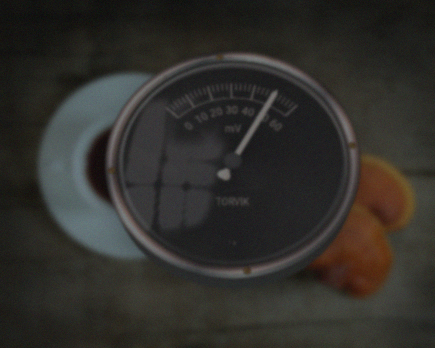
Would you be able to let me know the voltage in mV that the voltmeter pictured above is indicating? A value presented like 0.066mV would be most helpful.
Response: 50mV
